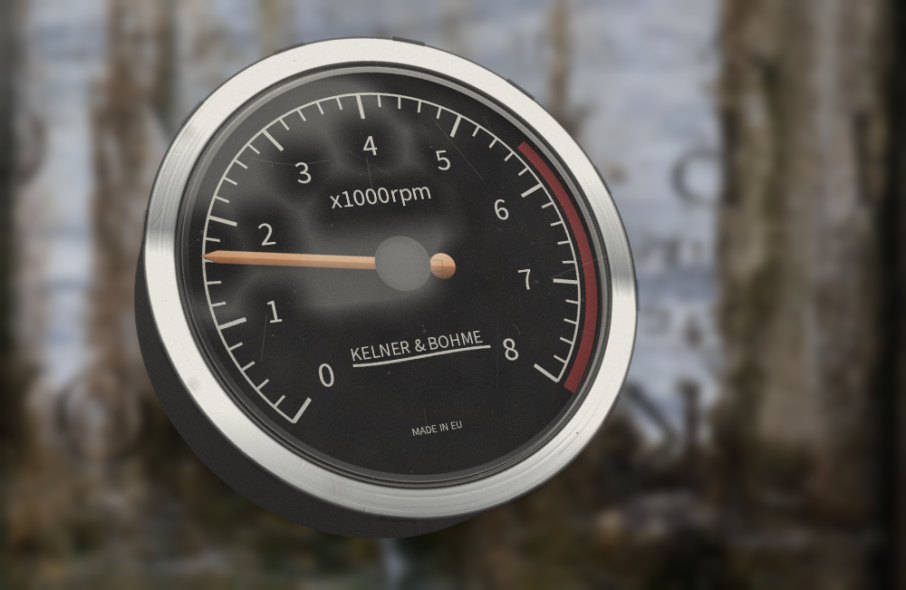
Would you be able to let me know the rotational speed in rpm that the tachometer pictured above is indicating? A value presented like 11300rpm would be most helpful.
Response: 1600rpm
